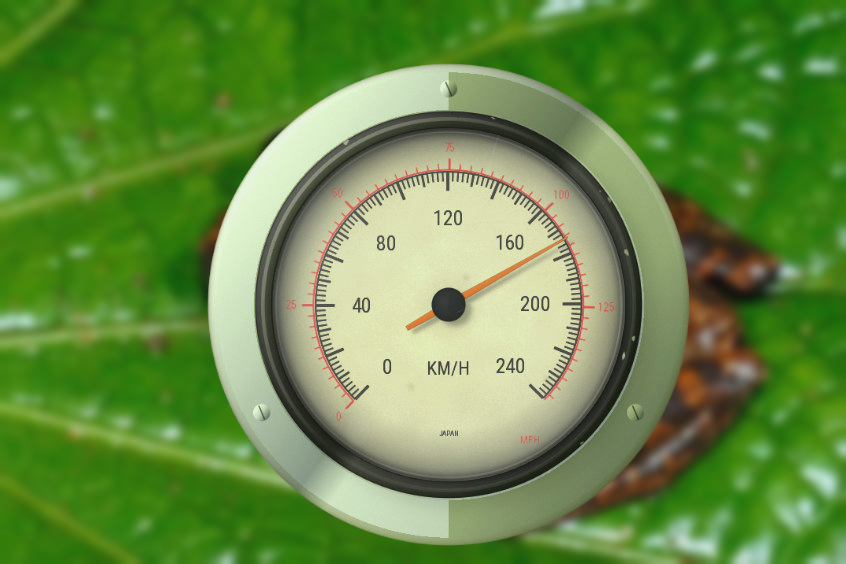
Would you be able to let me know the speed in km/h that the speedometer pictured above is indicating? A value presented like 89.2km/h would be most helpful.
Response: 174km/h
